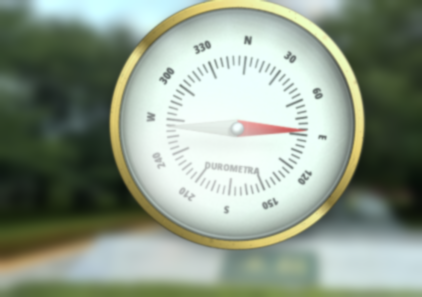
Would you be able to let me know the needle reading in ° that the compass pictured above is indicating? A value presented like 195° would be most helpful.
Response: 85°
